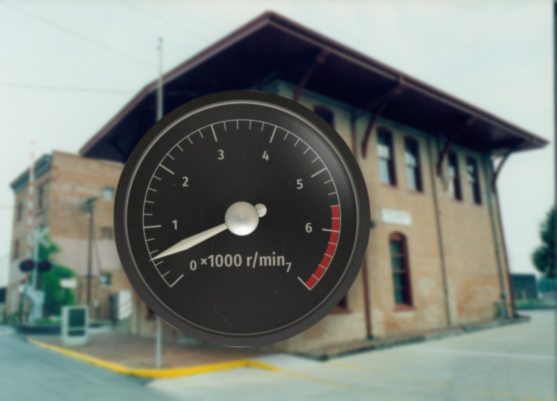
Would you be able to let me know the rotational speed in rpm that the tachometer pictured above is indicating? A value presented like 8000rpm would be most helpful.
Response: 500rpm
